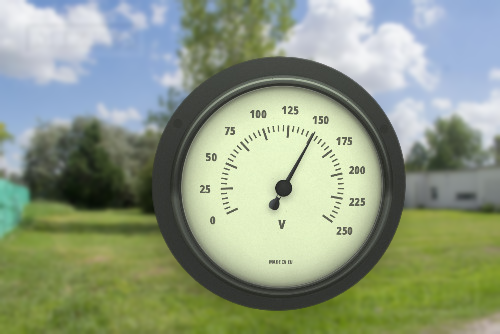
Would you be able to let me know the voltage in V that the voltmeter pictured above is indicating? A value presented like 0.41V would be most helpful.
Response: 150V
